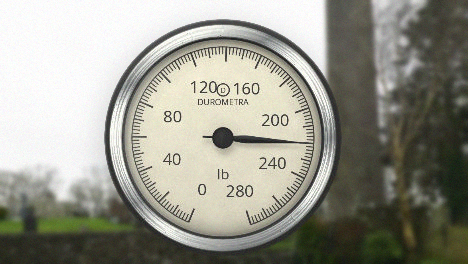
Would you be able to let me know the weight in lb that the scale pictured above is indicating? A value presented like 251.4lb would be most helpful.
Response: 220lb
